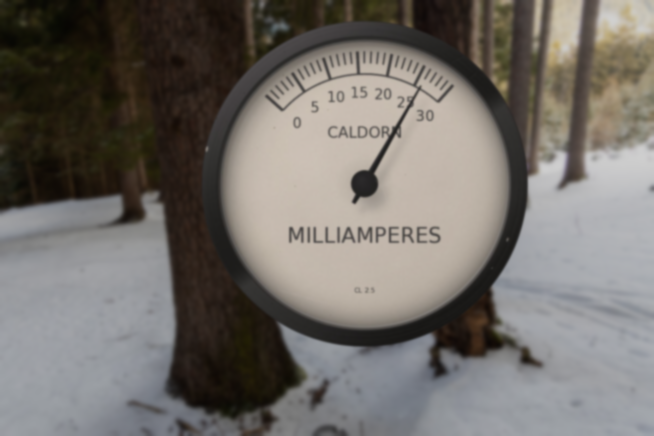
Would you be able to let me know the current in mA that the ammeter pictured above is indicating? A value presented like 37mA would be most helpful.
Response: 26mA
